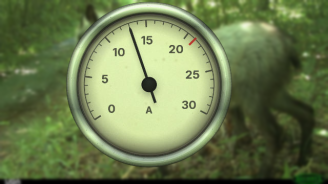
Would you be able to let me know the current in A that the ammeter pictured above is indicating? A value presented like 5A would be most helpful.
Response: 13A
